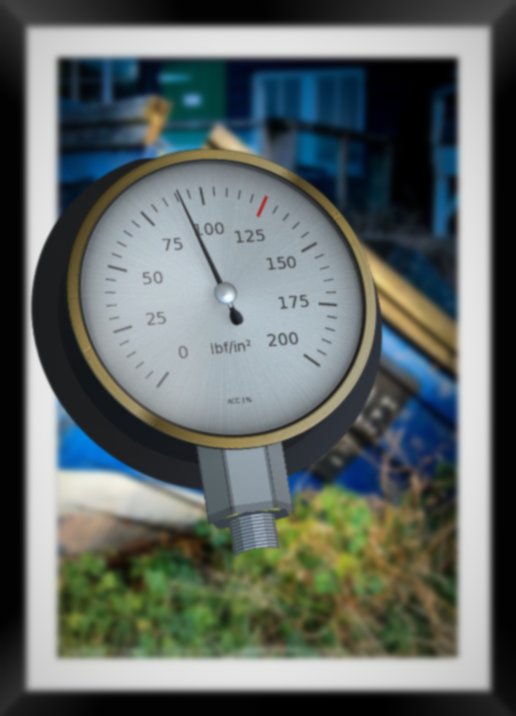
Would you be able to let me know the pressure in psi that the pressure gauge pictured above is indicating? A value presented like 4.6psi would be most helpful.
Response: 90psi
